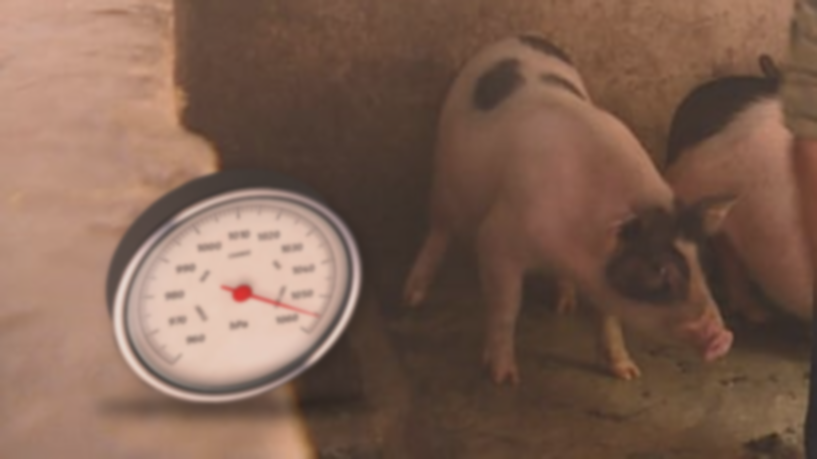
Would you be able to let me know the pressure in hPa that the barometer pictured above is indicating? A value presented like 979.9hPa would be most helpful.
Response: 1055hPa
